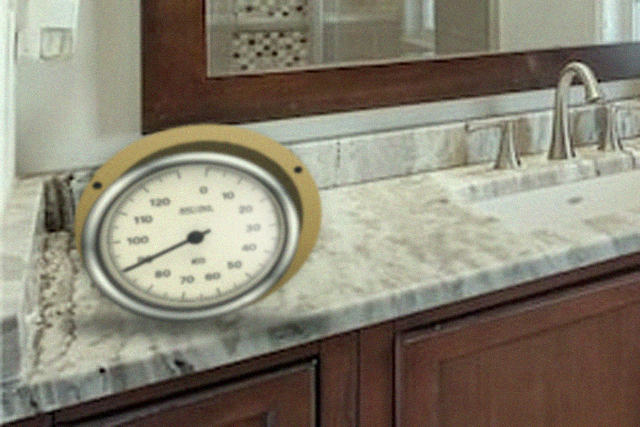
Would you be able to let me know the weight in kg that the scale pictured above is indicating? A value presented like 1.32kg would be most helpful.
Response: 90kg
